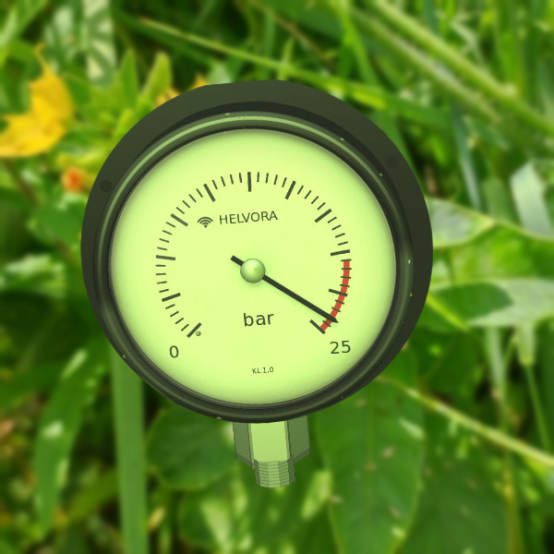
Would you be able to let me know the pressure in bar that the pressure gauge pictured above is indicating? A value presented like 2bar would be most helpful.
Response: 24bar
